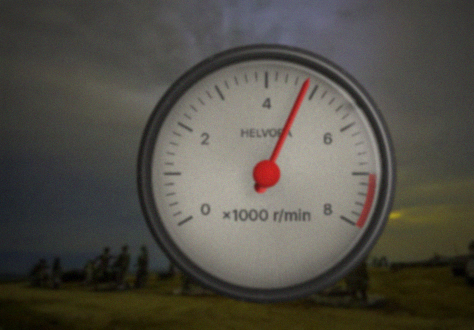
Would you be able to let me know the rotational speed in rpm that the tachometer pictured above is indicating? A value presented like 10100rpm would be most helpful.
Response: 4800rpm
